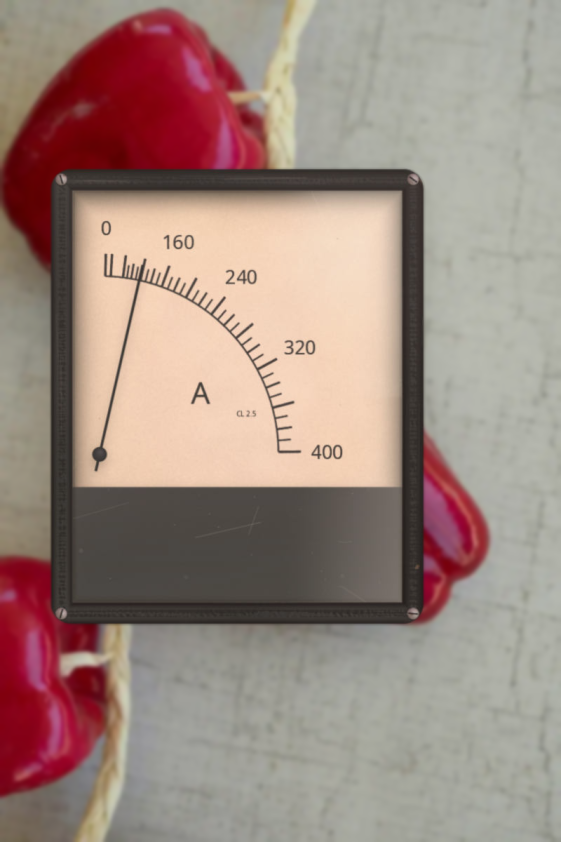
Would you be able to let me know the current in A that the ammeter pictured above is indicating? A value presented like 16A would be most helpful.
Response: 120A
